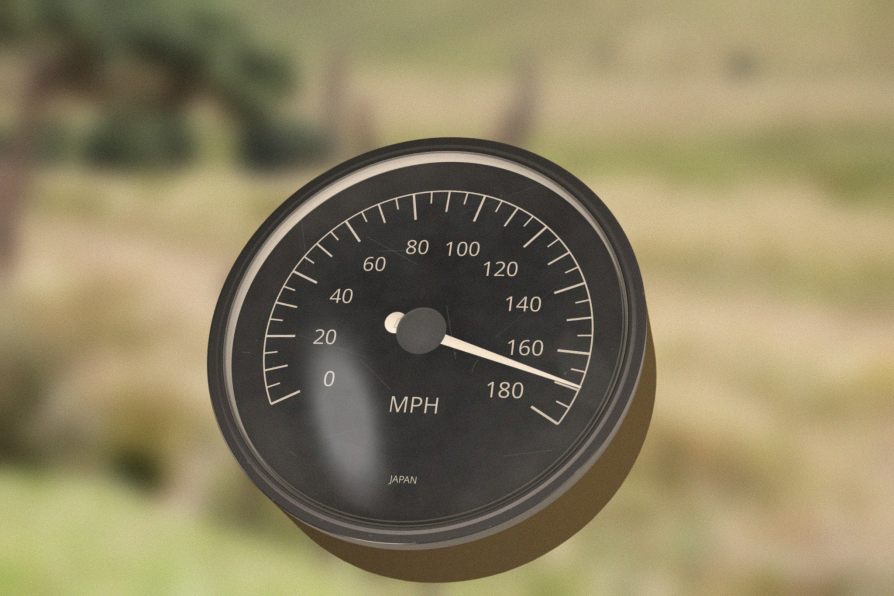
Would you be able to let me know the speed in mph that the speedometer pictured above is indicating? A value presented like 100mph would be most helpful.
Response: 170mph
